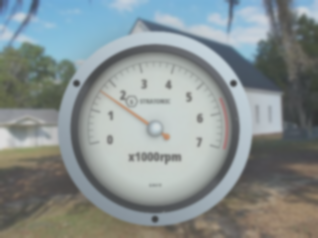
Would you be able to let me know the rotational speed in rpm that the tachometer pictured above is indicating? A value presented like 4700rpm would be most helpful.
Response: 1600rpm
